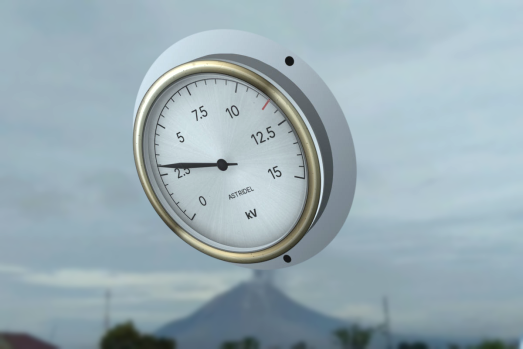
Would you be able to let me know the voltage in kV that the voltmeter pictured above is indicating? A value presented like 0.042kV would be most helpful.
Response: 3kV
